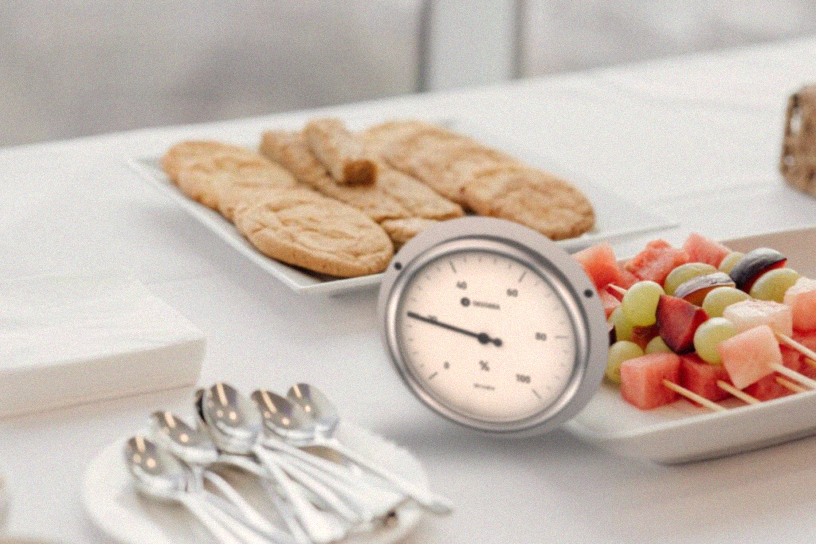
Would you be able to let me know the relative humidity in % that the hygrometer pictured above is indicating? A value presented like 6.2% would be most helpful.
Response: 20%
